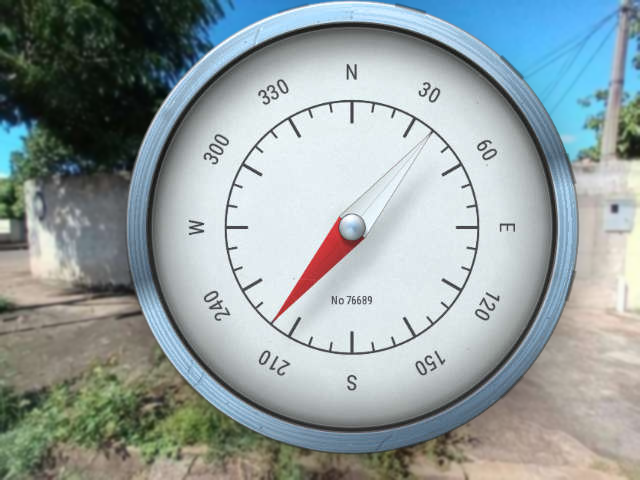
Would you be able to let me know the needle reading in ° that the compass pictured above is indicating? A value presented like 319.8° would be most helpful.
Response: 220°
